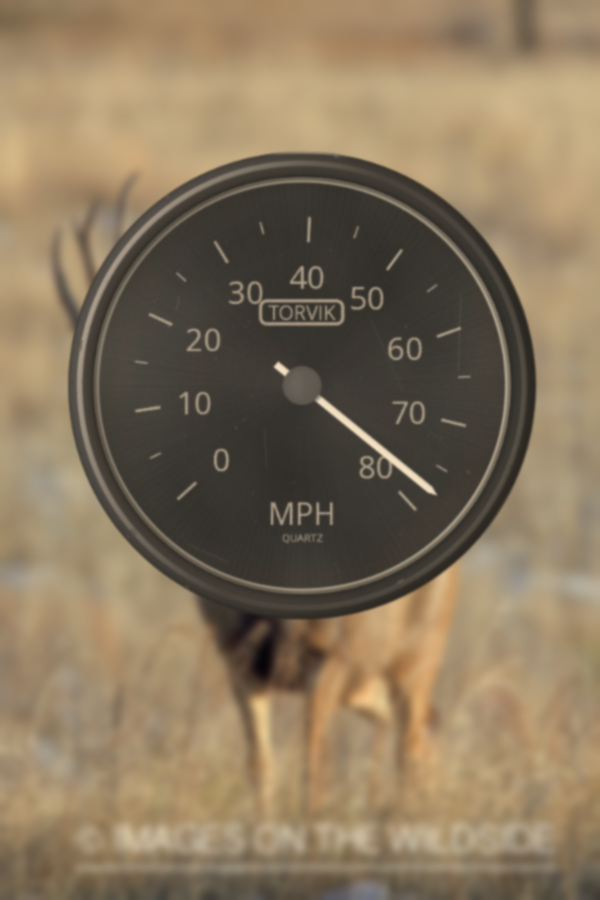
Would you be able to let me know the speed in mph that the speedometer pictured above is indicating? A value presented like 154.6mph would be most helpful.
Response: 77.5mph
